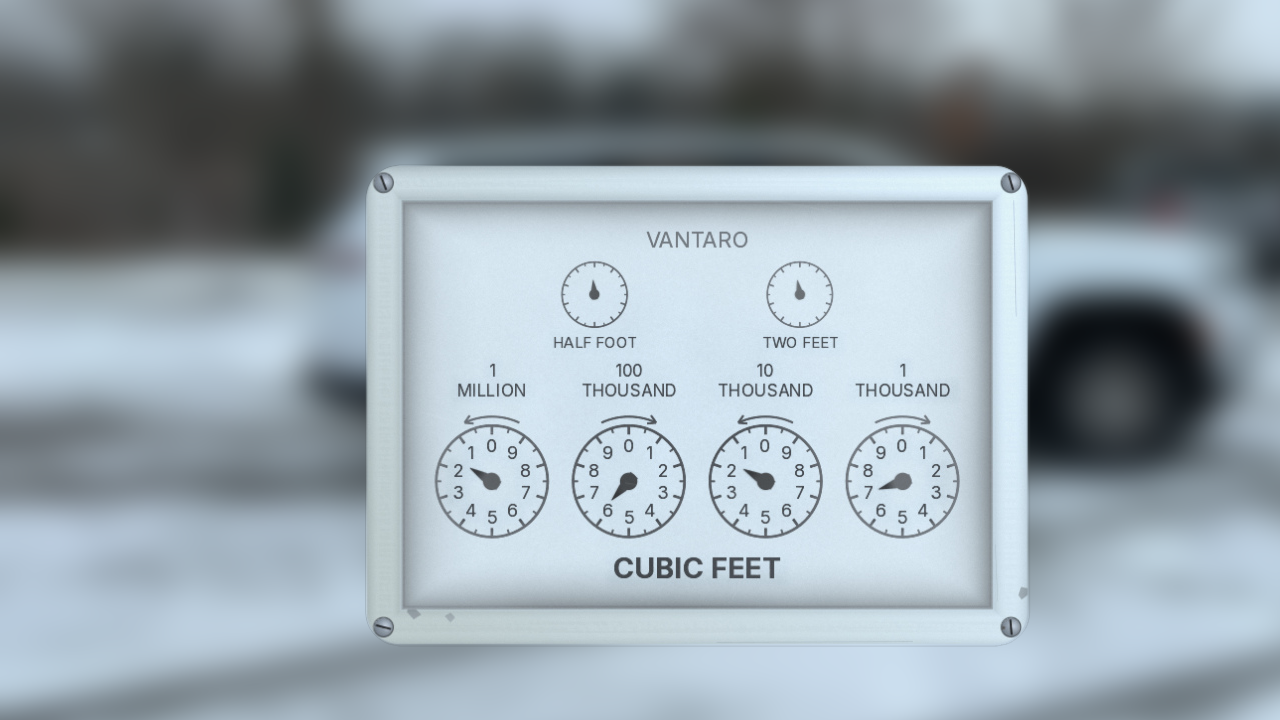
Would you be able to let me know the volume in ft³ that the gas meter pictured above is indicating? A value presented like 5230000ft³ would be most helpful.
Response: 161700ft³
